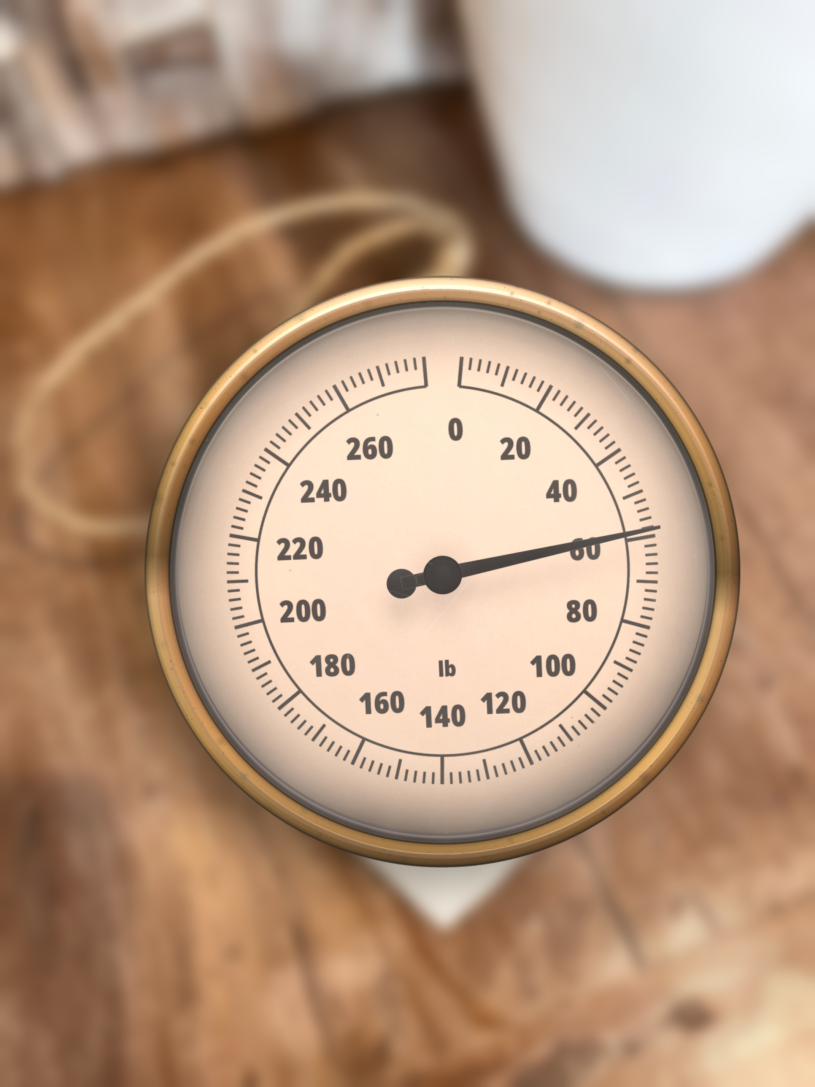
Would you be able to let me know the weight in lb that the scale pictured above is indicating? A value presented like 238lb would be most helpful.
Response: 58lb
